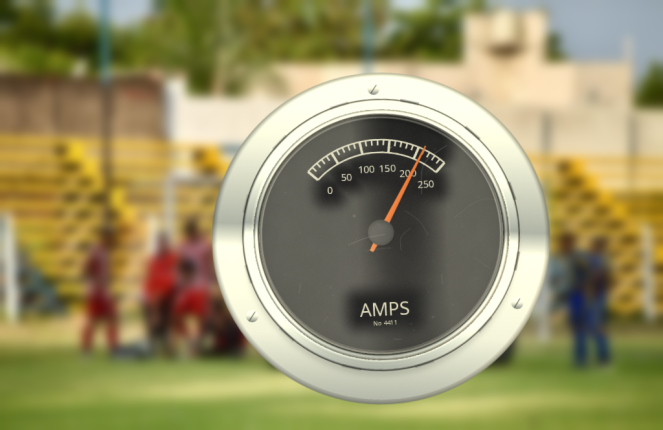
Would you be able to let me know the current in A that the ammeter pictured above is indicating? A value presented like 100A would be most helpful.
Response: 210A
